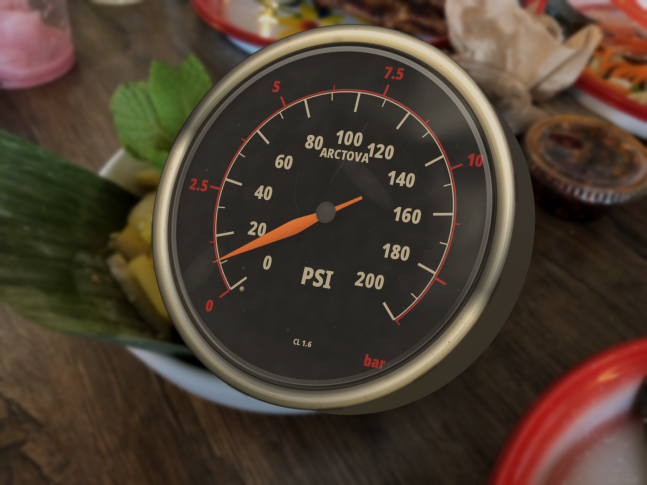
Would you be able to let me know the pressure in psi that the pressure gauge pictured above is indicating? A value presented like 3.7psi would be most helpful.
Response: 10psi
